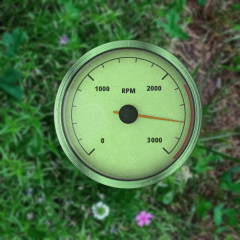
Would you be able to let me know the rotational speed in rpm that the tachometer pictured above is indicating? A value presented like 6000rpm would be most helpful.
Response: 2600rpm
